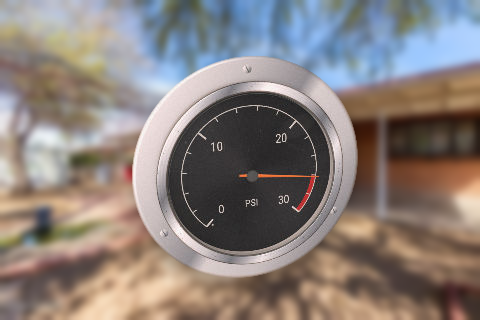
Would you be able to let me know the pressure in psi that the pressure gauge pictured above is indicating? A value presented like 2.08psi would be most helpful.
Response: 26psi
